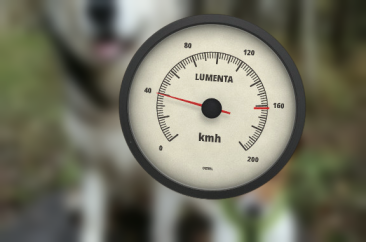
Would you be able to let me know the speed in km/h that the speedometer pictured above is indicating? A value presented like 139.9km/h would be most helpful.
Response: 40km/h
